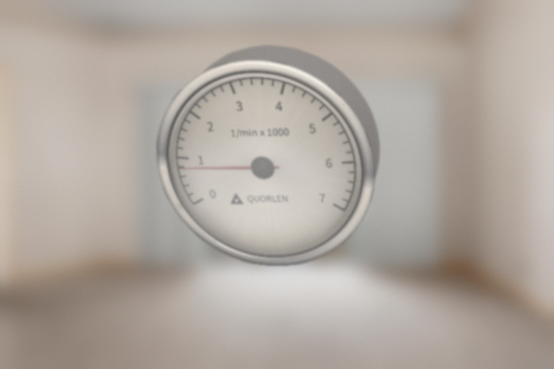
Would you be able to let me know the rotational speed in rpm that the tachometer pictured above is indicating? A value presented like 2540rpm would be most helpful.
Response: 800rpm
